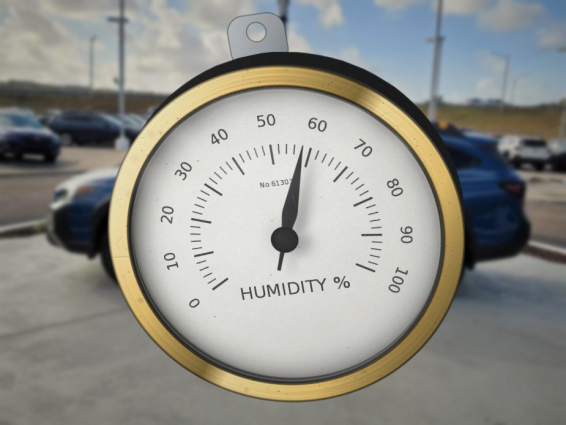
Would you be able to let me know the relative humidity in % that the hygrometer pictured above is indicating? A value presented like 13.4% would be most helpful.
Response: 58%
